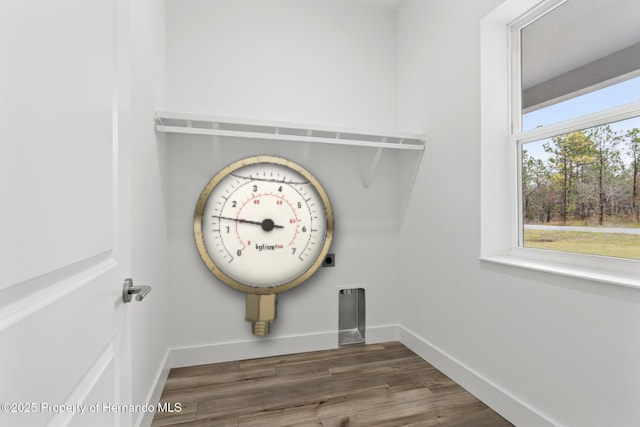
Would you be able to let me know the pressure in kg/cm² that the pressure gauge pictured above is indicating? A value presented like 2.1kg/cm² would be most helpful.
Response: 1.4kg/cm²
